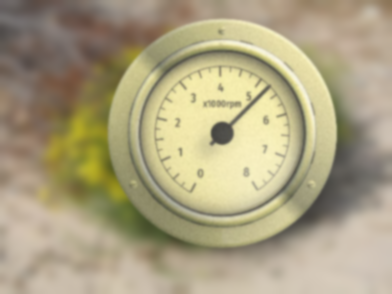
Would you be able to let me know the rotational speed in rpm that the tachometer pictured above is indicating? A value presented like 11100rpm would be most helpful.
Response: 5250rpm
